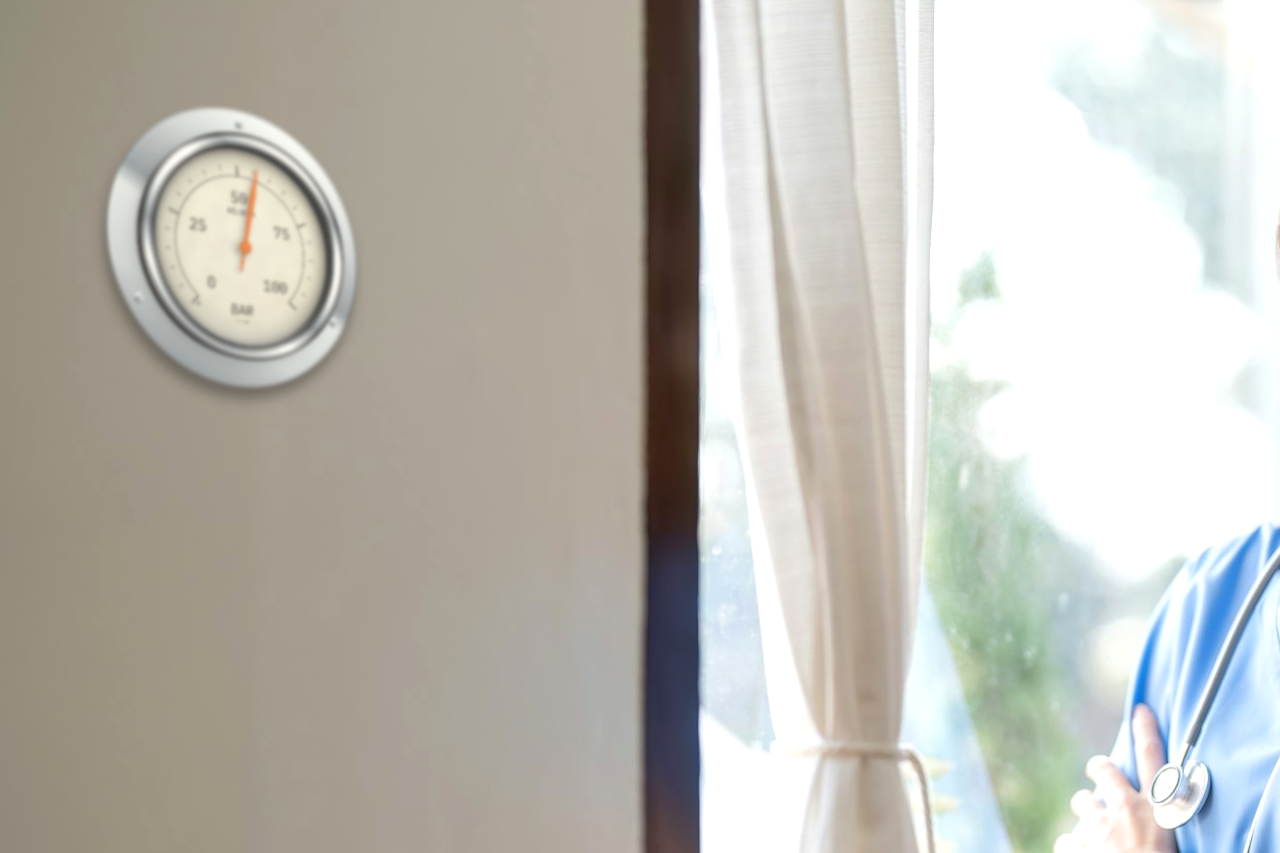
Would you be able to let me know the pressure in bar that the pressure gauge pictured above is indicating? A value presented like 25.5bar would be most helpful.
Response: 55bar
